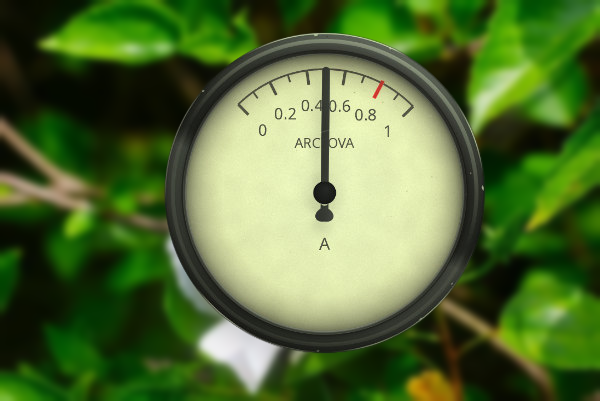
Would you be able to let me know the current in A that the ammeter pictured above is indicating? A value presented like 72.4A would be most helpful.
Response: 0.5A
